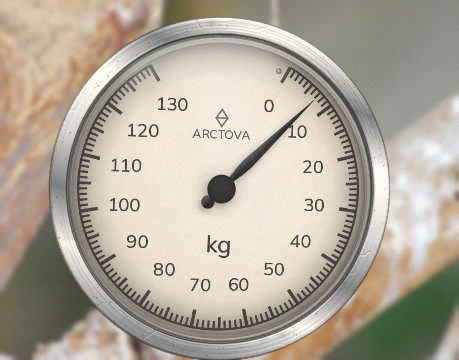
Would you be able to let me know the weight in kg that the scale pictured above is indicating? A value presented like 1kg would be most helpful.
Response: 7kg
